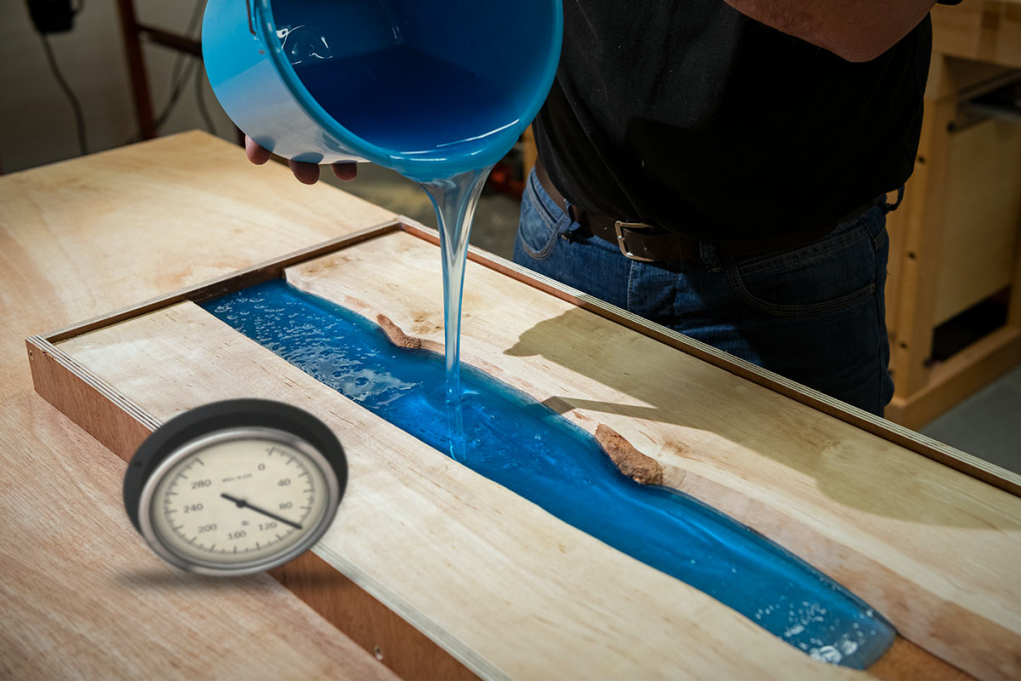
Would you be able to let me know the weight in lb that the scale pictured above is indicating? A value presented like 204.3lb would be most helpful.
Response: 100lb
